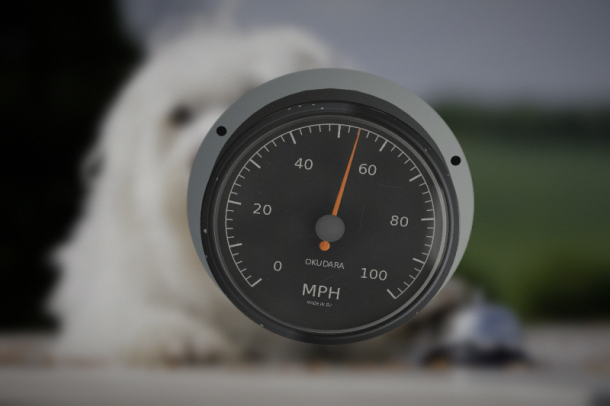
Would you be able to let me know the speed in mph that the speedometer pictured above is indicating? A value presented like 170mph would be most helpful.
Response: 54mph
